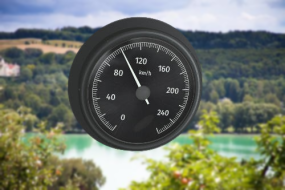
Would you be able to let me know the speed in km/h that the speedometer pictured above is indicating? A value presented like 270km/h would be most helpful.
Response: 100km/h
